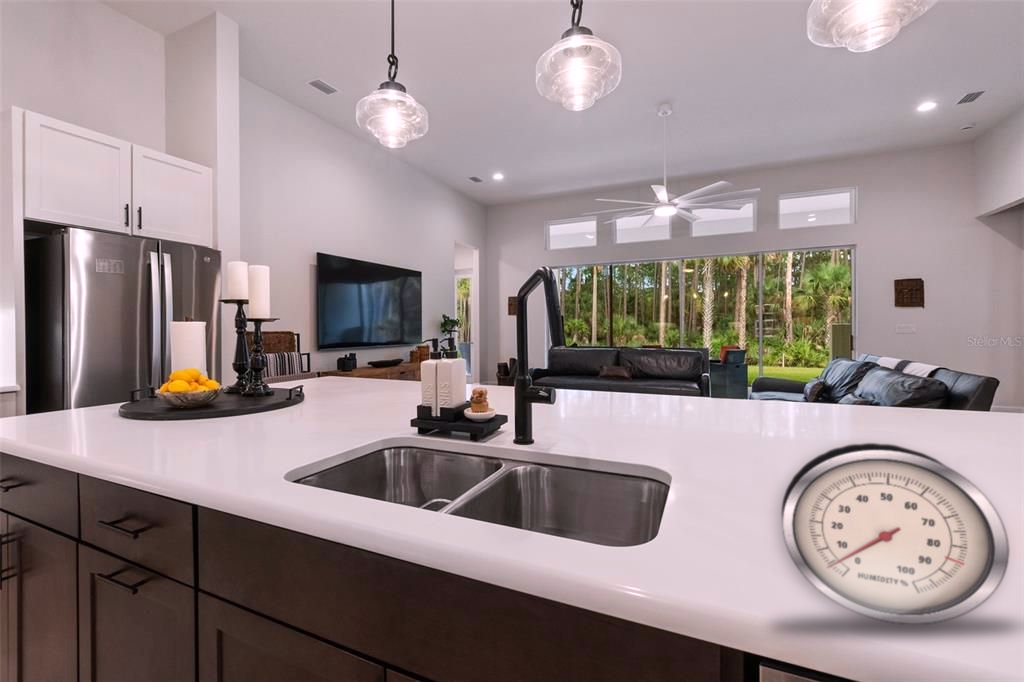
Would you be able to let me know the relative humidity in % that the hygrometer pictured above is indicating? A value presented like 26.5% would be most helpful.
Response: 5%
